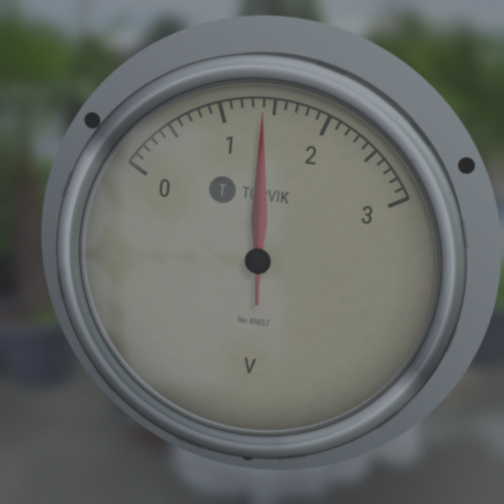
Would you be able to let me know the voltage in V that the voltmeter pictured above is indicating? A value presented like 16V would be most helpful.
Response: 1.4V
